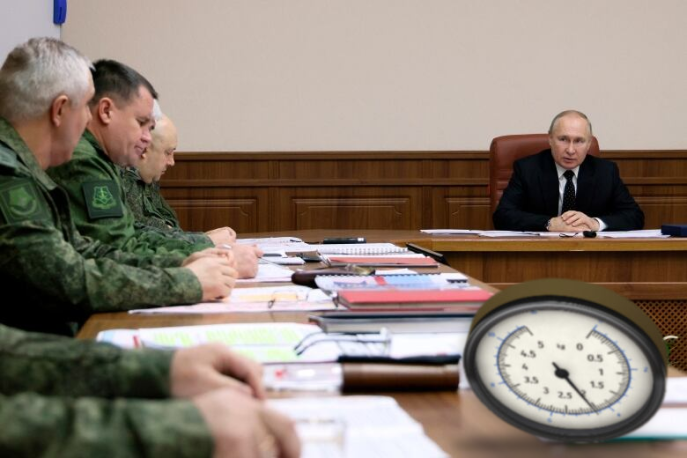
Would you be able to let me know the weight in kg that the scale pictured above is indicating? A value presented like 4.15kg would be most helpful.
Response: 2kg
